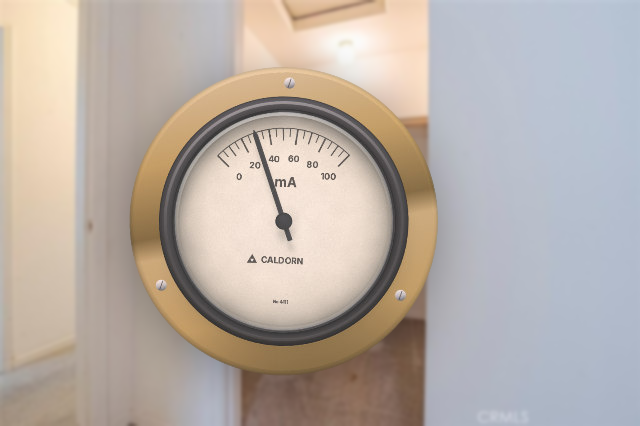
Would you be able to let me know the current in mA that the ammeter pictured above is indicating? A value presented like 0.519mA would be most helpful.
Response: 30mA
